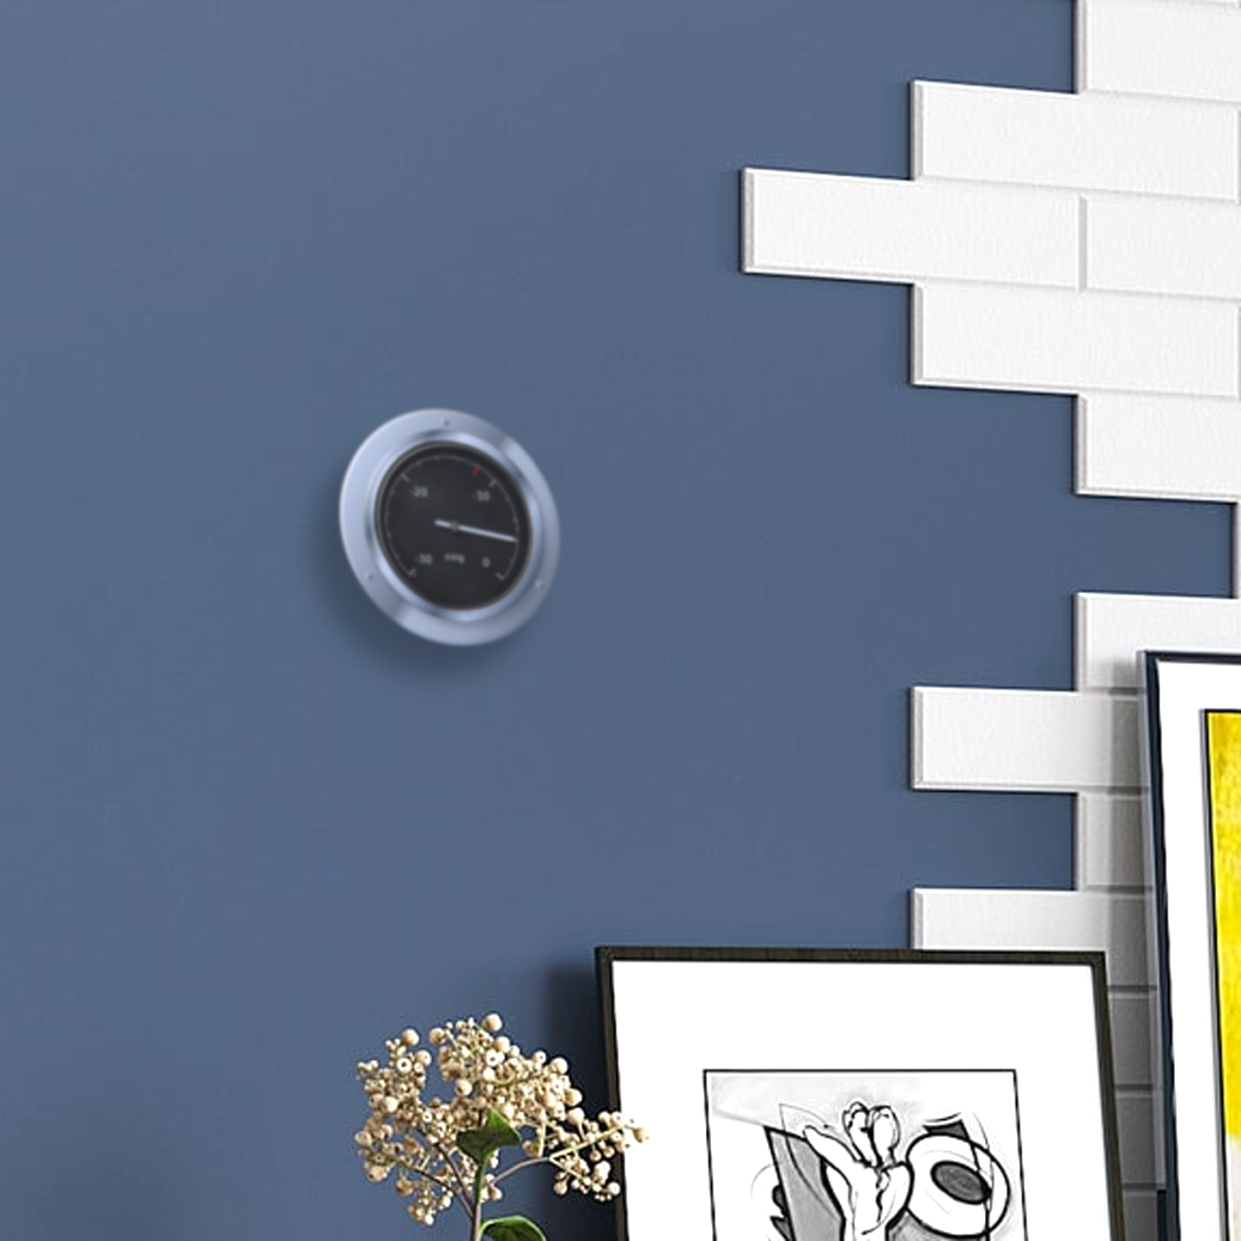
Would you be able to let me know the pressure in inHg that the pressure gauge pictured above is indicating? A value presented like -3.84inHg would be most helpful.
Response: -4inHg
